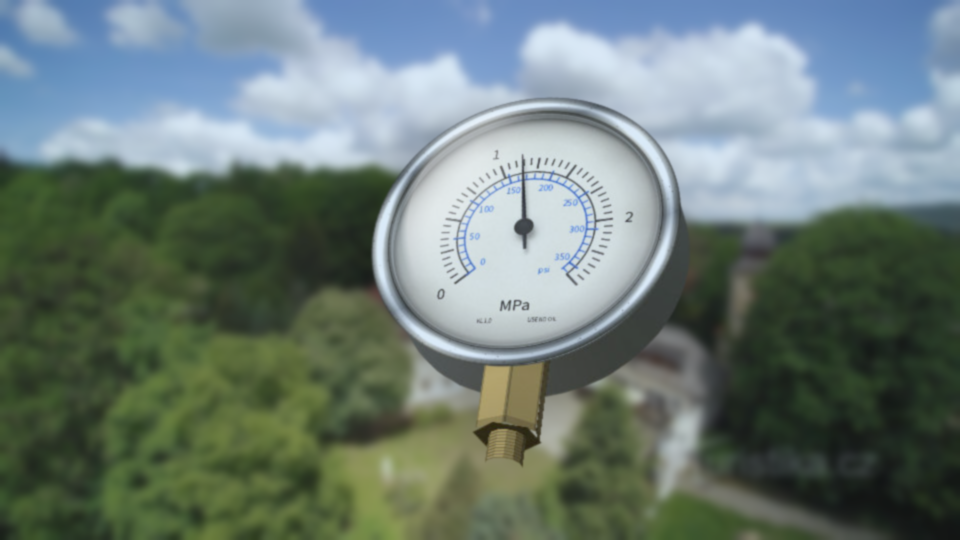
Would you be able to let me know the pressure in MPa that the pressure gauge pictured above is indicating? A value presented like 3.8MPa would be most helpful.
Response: 1.15MPa
